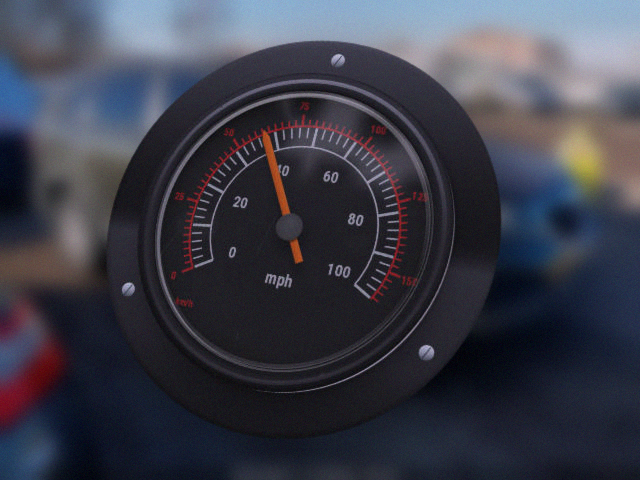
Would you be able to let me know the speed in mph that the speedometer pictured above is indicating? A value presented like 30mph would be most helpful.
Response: 38mph
